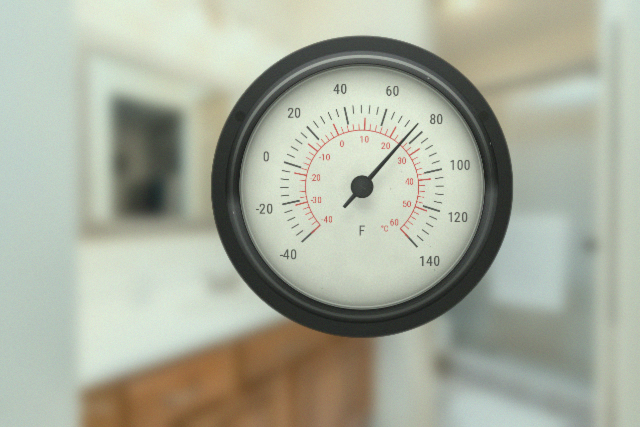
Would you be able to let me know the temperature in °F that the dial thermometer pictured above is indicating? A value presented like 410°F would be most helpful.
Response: 76°F
